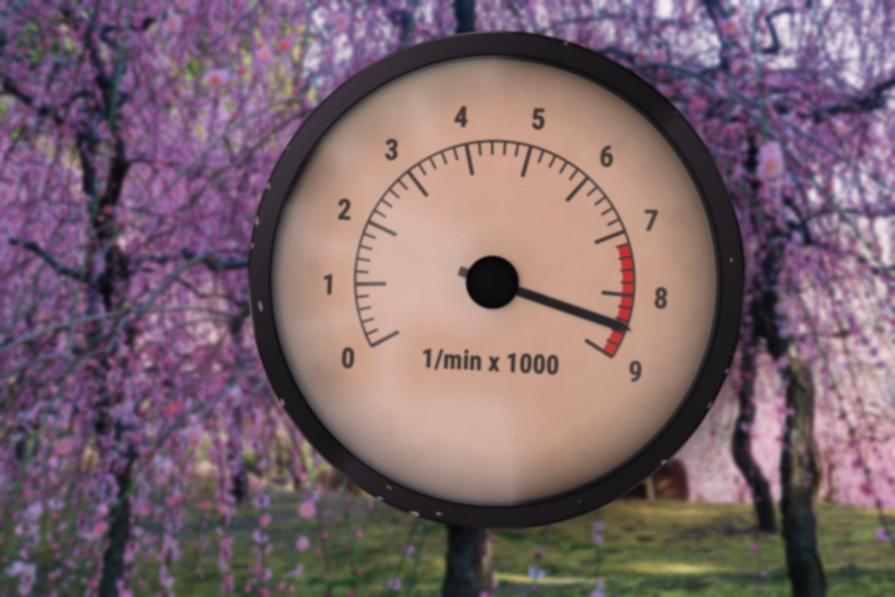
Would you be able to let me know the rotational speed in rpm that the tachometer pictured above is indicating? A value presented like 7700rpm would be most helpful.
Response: 8500rpm
